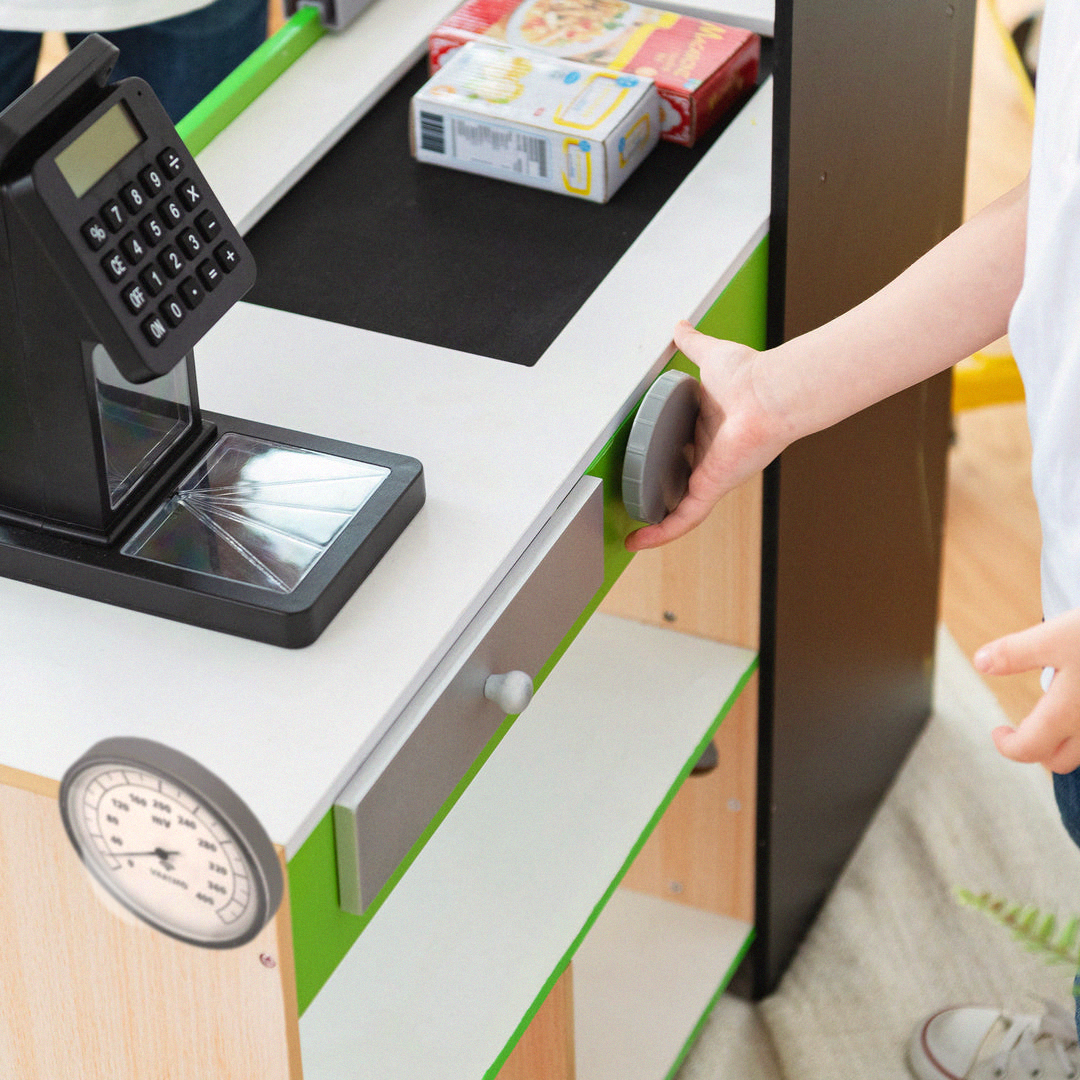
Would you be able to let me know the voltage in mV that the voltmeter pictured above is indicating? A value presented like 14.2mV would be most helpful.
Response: 20mV
